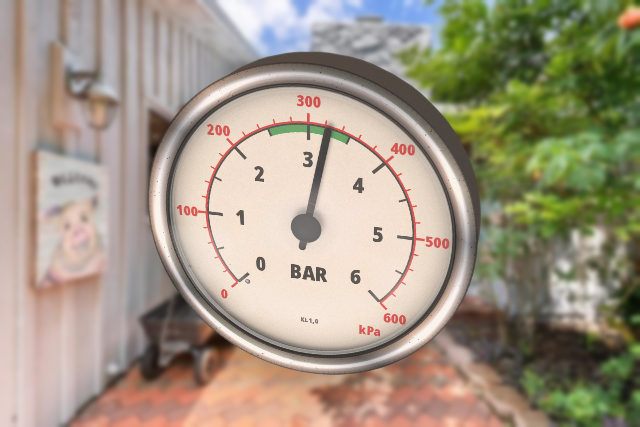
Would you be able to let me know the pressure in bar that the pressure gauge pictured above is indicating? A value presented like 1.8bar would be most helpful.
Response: 3.25bar
